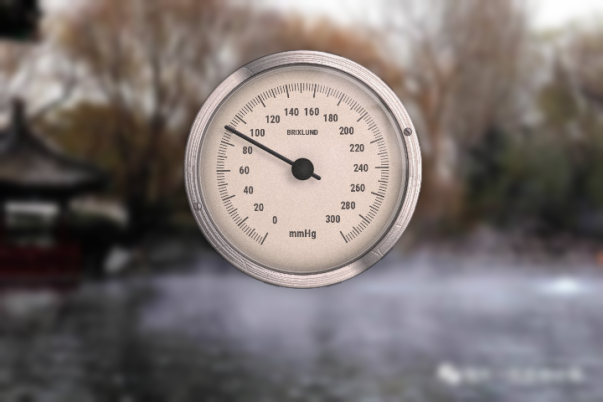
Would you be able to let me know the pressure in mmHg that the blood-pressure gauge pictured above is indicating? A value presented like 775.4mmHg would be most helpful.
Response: 90mmHg
